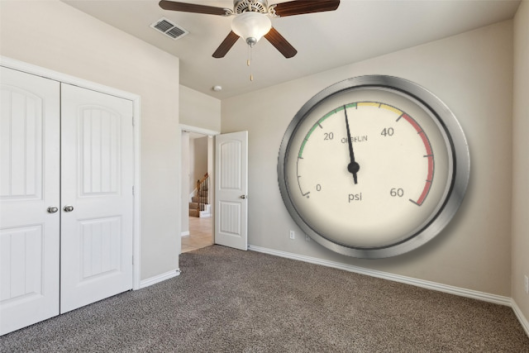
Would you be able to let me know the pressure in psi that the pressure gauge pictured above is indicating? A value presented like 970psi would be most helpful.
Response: 27.5psi
